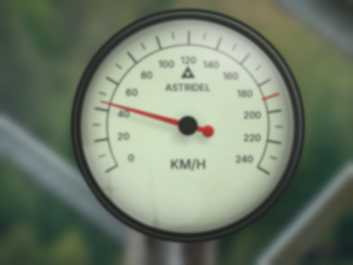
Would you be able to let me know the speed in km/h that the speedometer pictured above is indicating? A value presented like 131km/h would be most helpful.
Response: 45km/h
